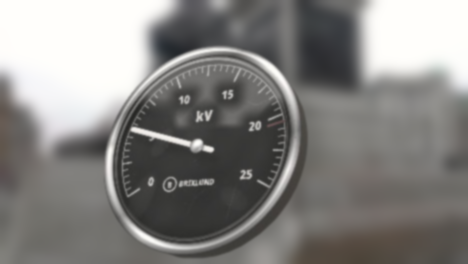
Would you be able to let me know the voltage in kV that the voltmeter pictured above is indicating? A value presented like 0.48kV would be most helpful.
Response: 5kV
